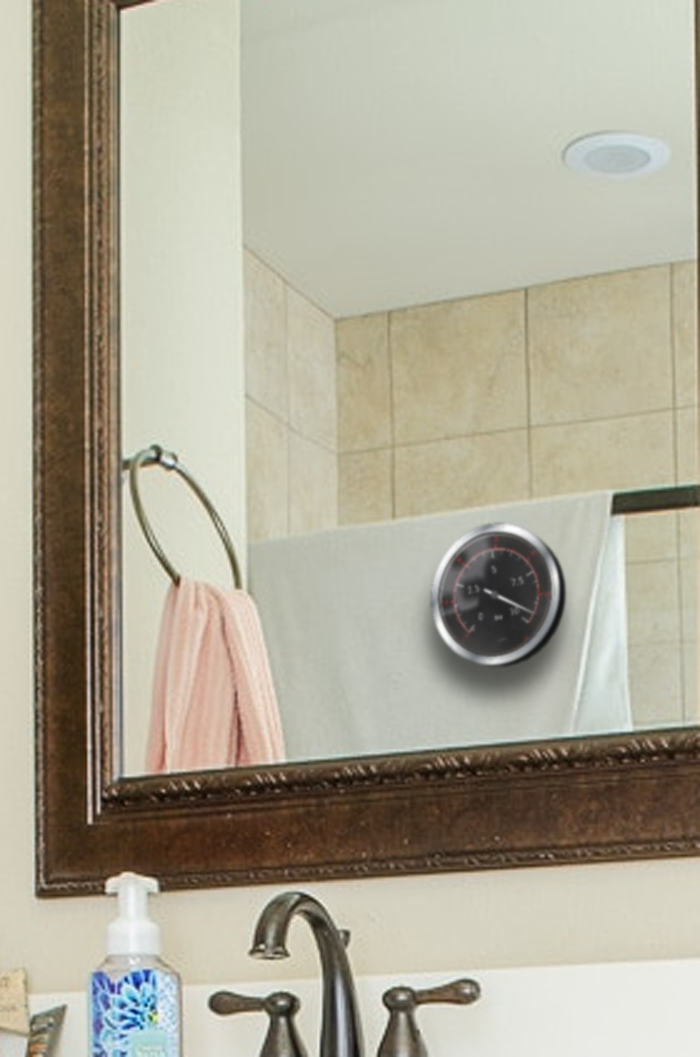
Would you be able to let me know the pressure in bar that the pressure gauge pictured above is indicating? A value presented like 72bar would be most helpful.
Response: 9.5bar
